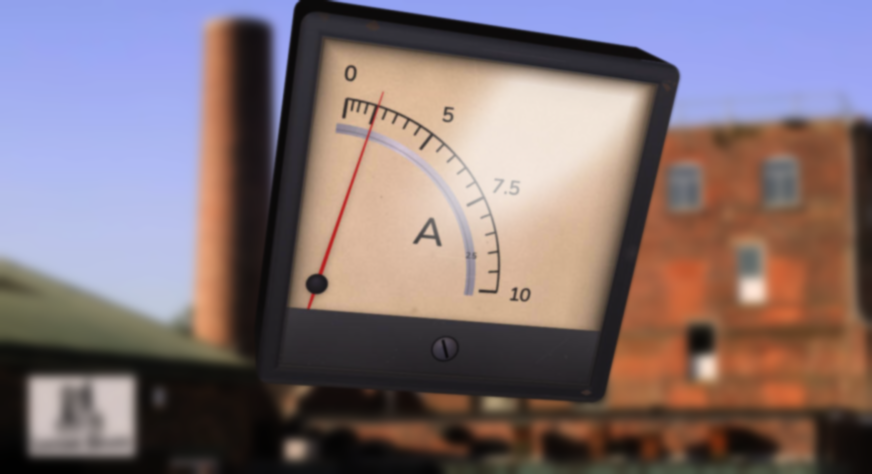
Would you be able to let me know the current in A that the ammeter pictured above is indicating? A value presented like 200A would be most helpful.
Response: 2.5A
